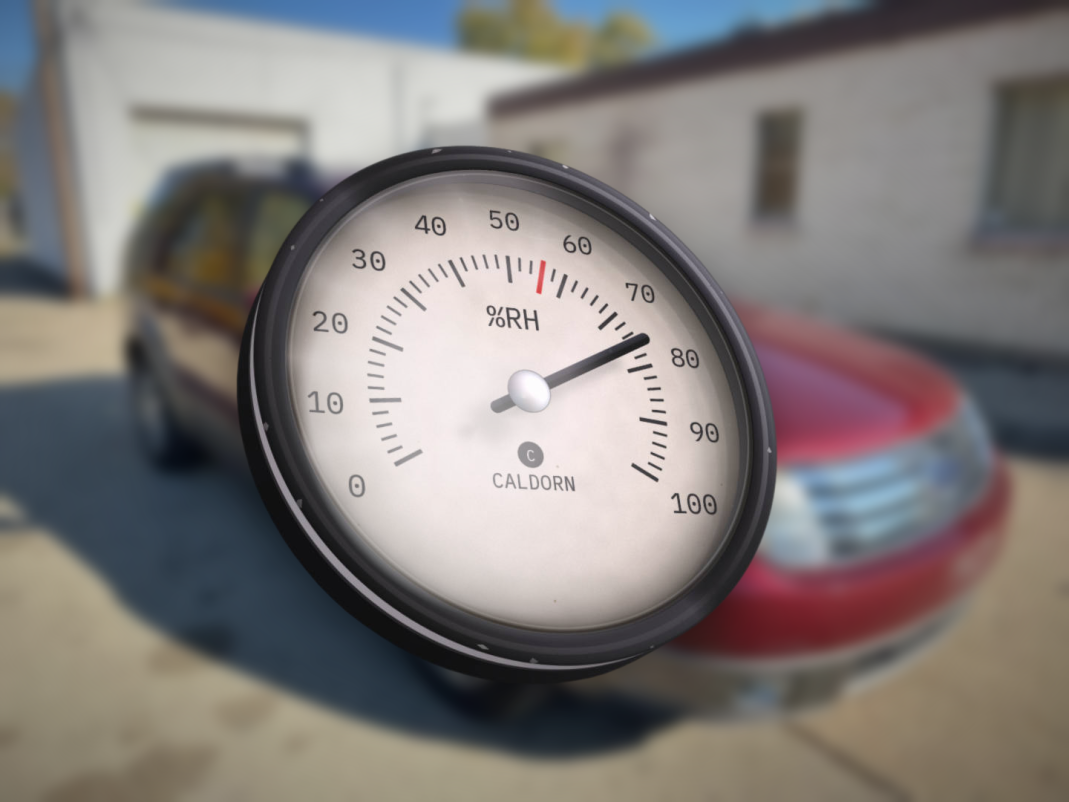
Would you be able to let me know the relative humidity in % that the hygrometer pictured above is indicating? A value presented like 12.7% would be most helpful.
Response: 76%
